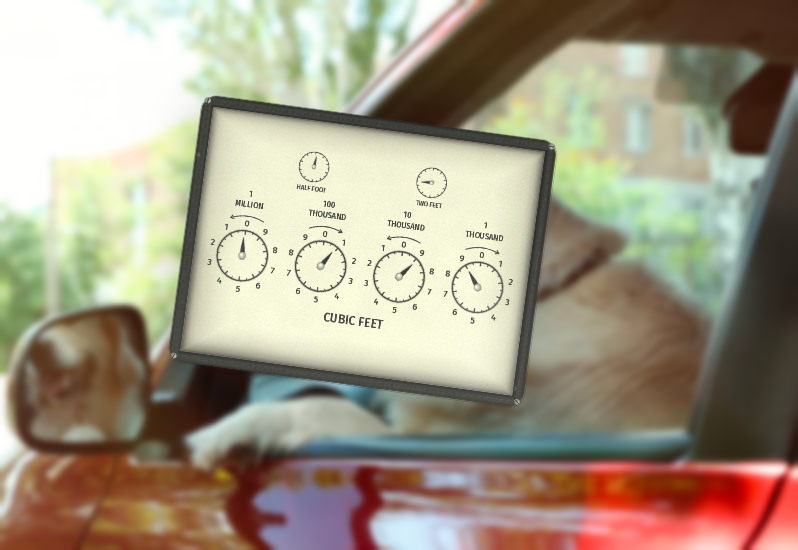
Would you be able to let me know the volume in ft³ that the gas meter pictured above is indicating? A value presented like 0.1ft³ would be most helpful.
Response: 8900ft³
